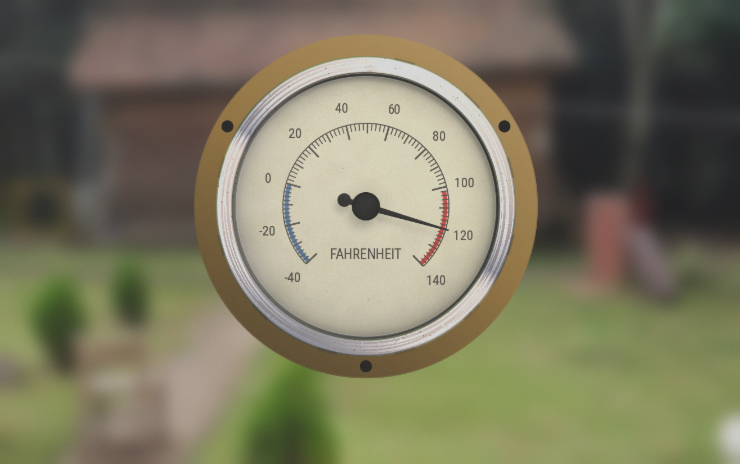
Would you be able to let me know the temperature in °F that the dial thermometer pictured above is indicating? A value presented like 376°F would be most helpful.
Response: 120°F
